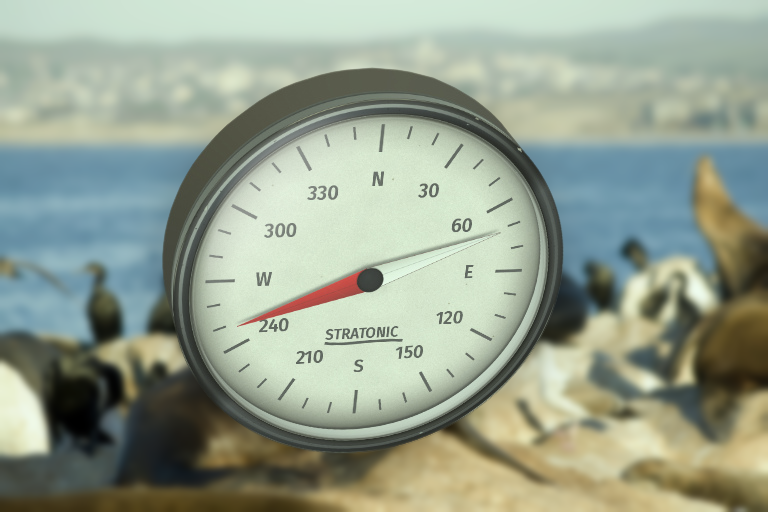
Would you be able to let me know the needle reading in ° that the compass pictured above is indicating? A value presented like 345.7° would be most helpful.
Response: 250°
